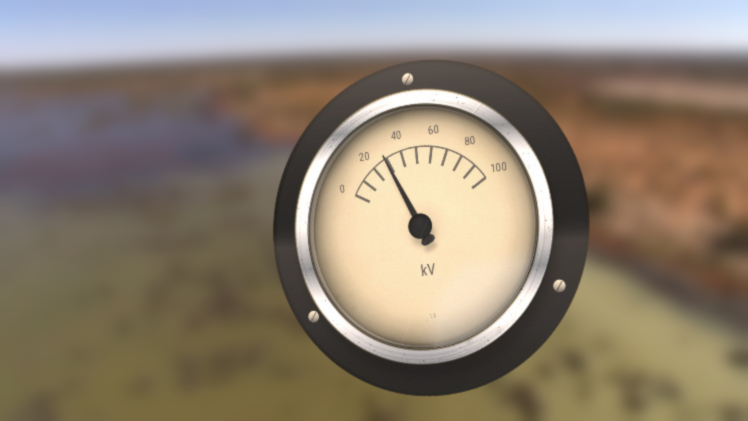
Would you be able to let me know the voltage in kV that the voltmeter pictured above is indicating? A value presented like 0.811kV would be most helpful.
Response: 30kV
